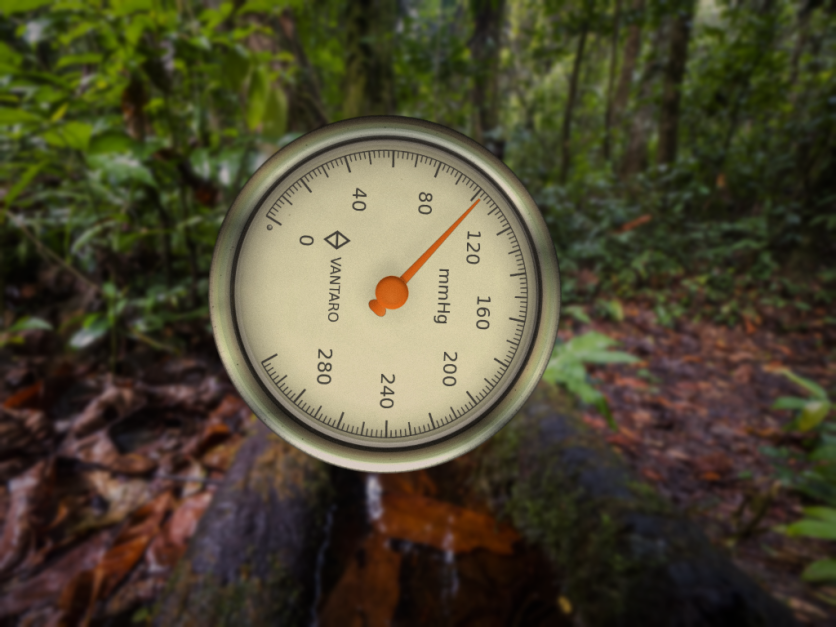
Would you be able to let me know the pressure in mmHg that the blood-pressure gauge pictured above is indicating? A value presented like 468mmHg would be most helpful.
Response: 102mmHg
